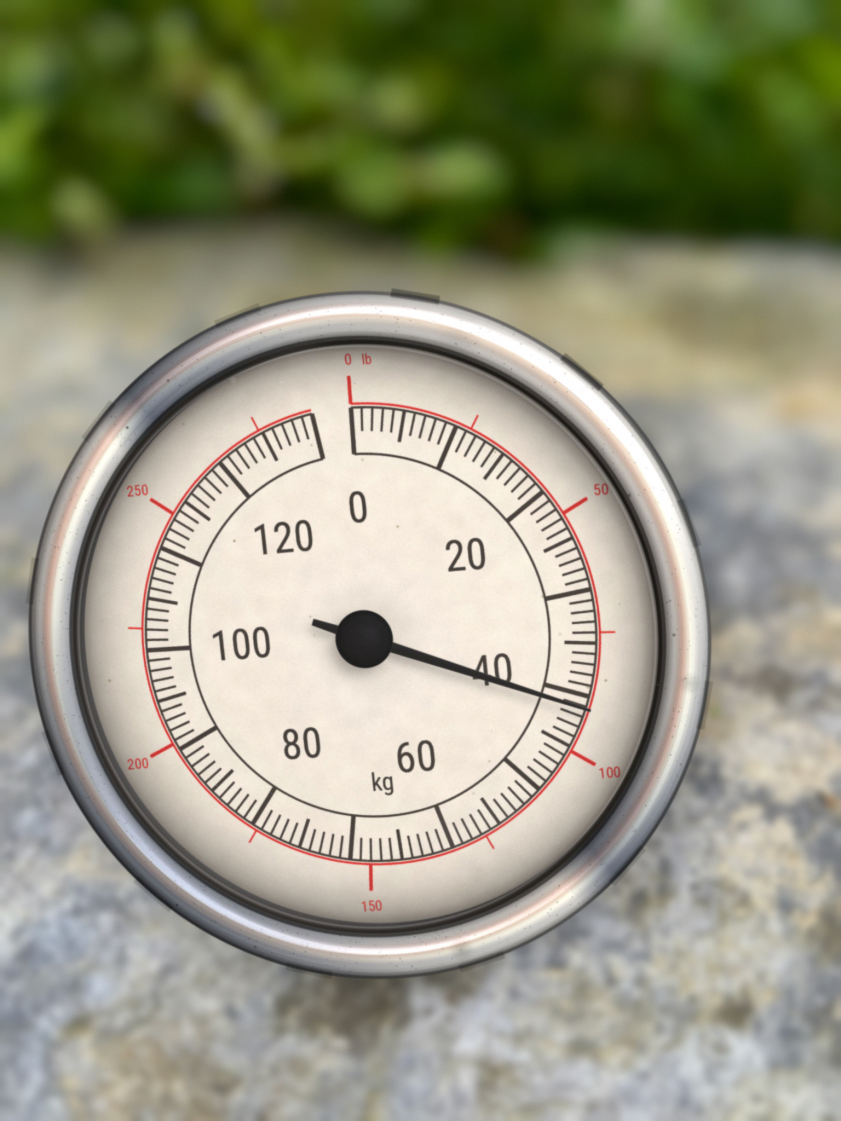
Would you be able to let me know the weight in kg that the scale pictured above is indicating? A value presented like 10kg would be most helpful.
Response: 41kg
